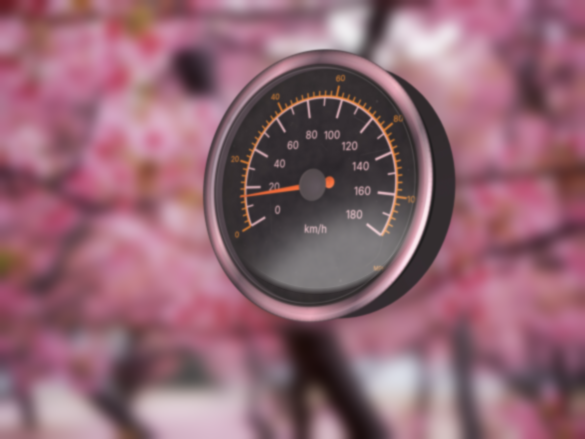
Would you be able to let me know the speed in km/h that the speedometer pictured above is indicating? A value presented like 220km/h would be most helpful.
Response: 15km/h
